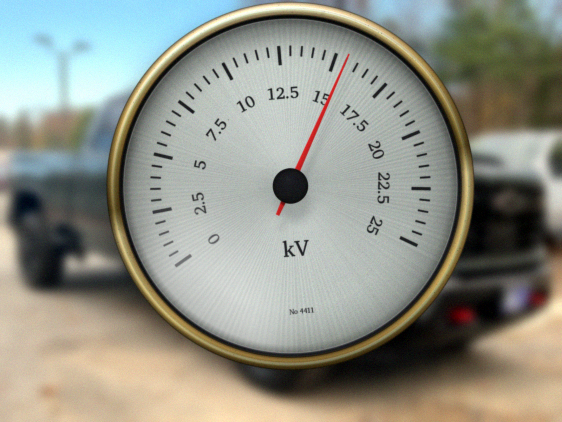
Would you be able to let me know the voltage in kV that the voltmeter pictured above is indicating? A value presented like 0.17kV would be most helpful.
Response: 15.5kV
